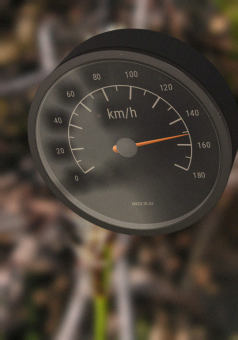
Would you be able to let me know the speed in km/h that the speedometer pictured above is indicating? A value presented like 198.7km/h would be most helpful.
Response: 150km/h
